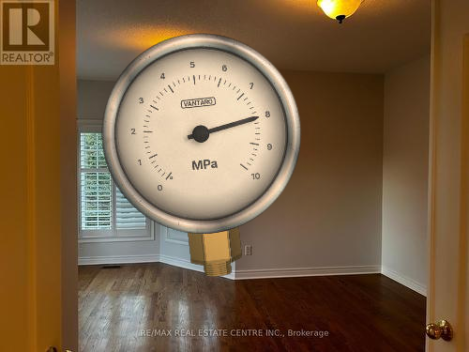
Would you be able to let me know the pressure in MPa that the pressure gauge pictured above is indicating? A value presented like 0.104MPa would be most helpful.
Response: 8MPa
